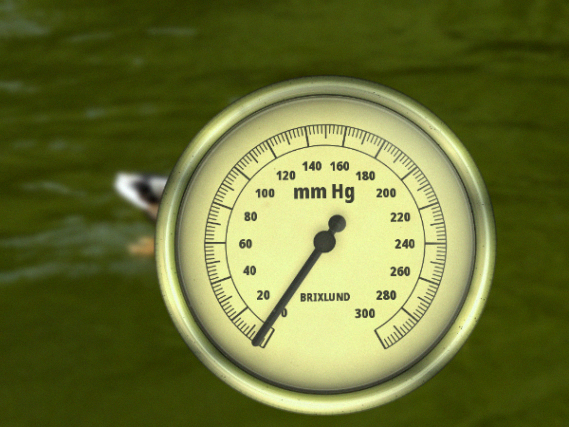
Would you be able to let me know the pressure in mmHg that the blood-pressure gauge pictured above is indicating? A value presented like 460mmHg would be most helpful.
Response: 4mmHg
